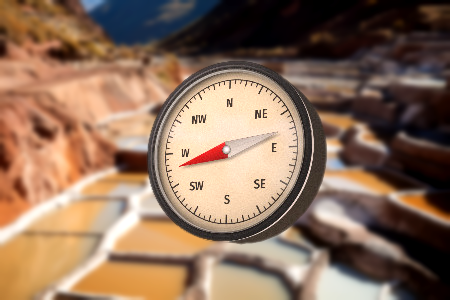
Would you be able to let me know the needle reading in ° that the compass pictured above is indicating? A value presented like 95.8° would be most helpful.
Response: 255°
